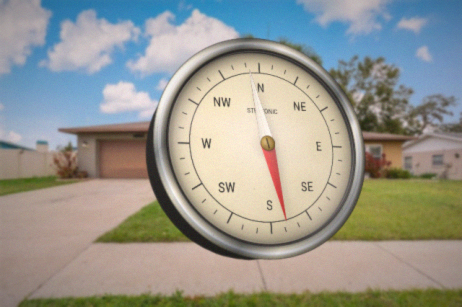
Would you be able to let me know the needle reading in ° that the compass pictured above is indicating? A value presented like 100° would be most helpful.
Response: 170°
